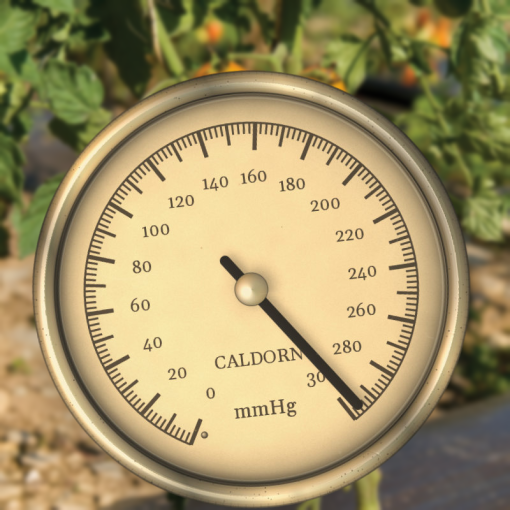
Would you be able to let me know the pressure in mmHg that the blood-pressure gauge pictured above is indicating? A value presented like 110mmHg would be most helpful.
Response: 296mmHg
